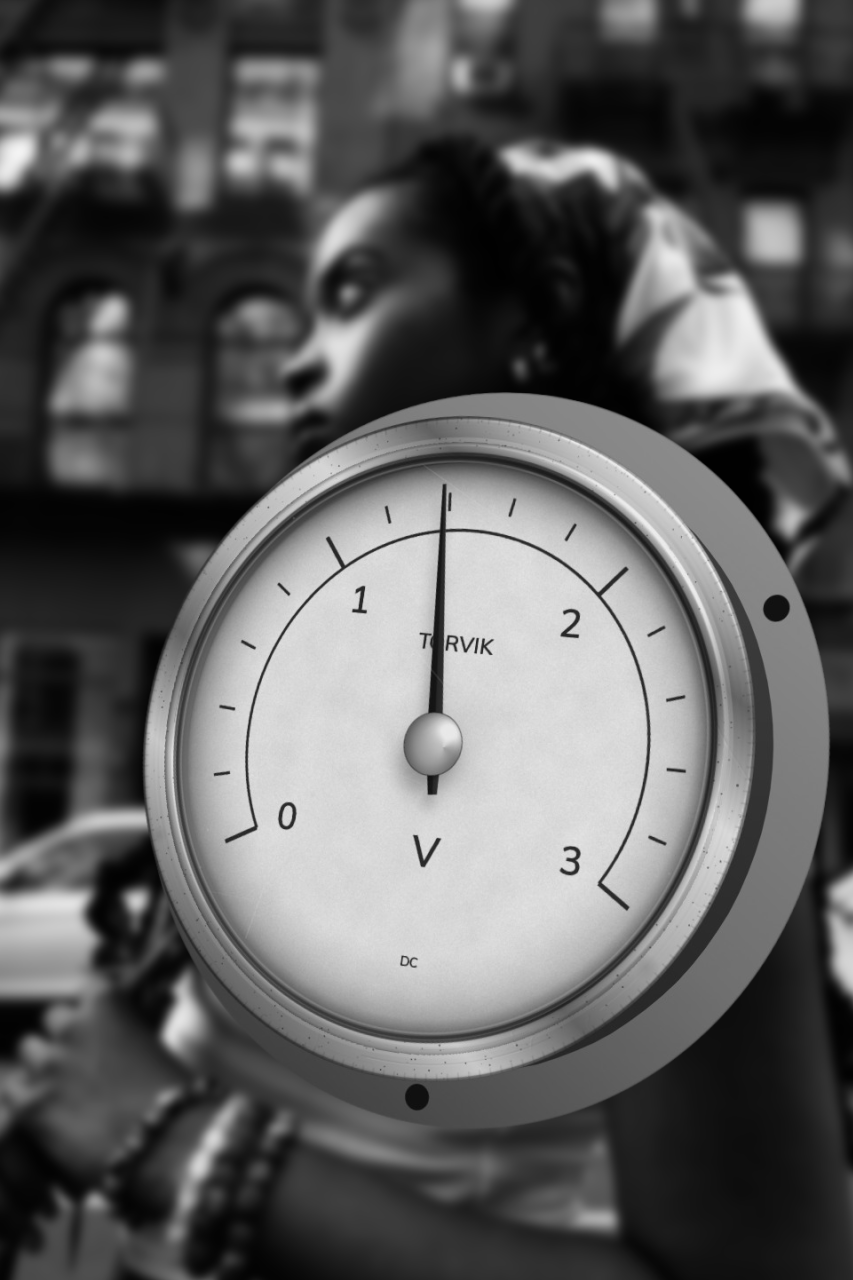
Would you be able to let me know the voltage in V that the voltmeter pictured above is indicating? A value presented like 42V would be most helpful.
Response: 1.4V
